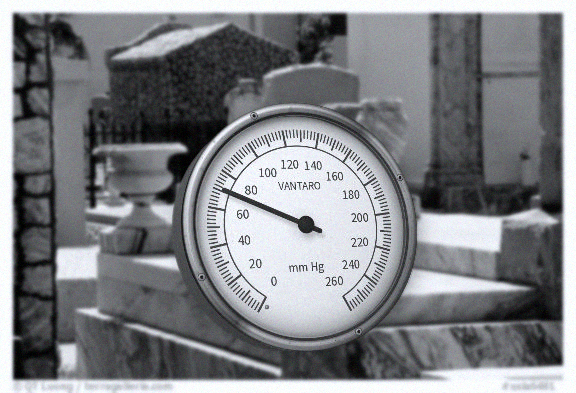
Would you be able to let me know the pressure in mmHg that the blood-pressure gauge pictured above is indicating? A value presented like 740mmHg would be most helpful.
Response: 70mmHg
